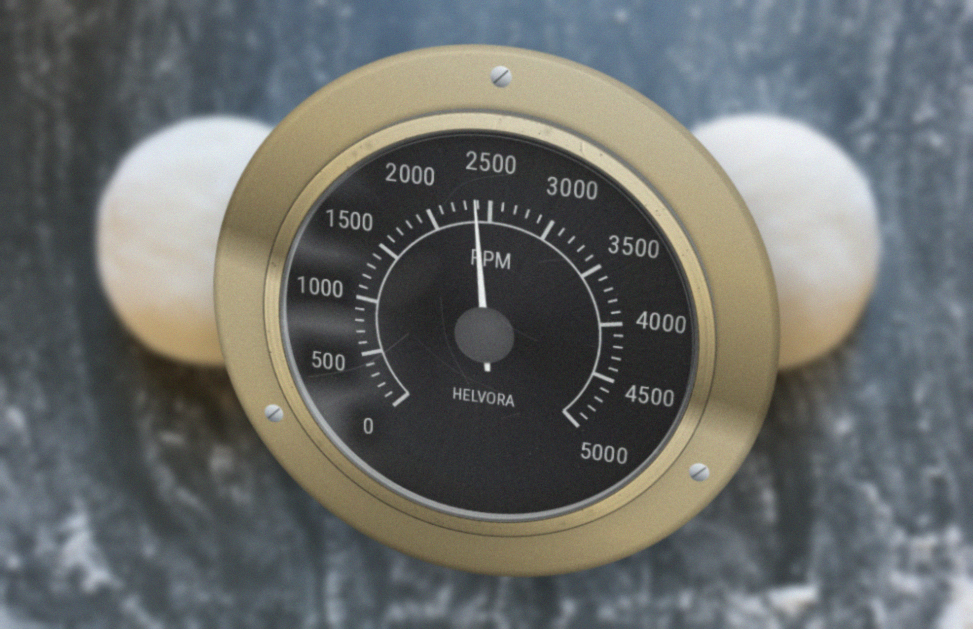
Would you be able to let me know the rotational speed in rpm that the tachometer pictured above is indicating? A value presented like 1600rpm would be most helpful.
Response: 2400rpm
